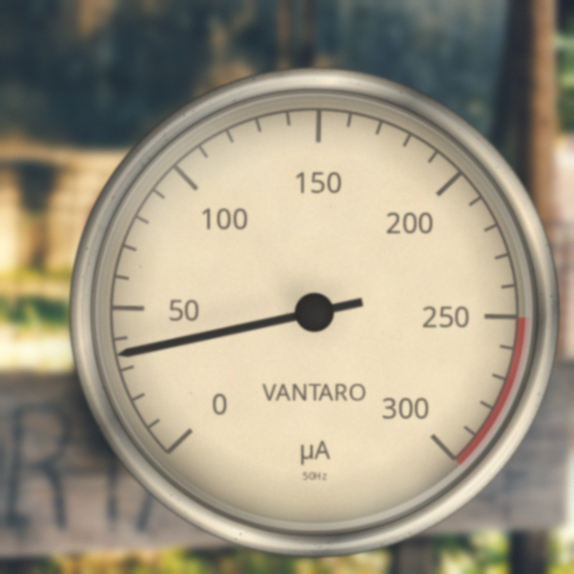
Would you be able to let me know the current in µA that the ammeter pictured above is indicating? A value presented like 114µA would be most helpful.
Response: 35µA
